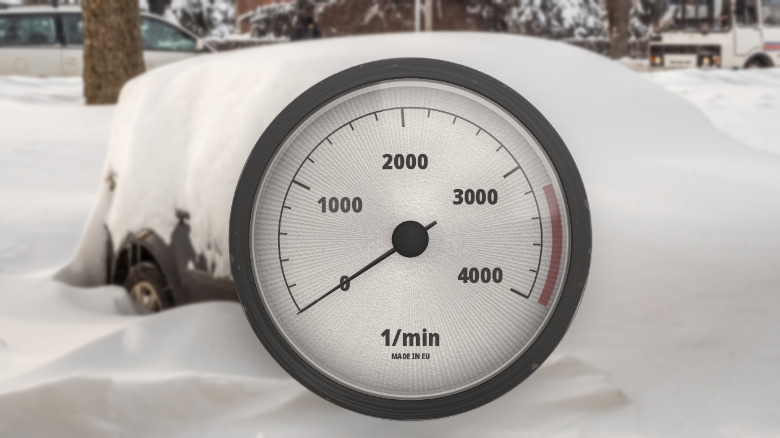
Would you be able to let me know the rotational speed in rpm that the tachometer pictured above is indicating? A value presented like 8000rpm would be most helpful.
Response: 0rpm
